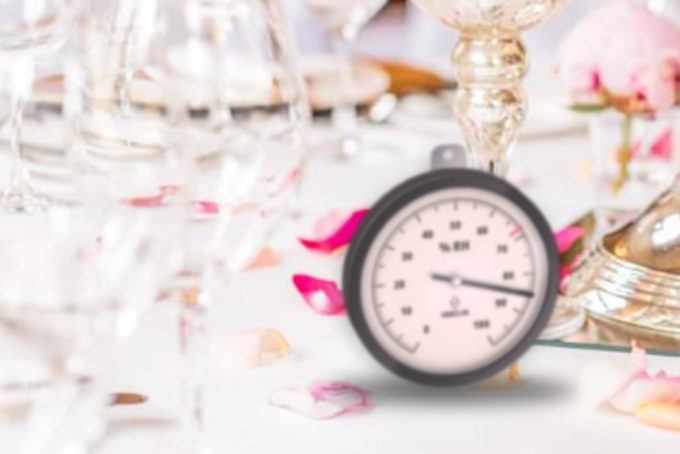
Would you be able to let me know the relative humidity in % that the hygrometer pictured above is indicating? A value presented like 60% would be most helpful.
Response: 85%
